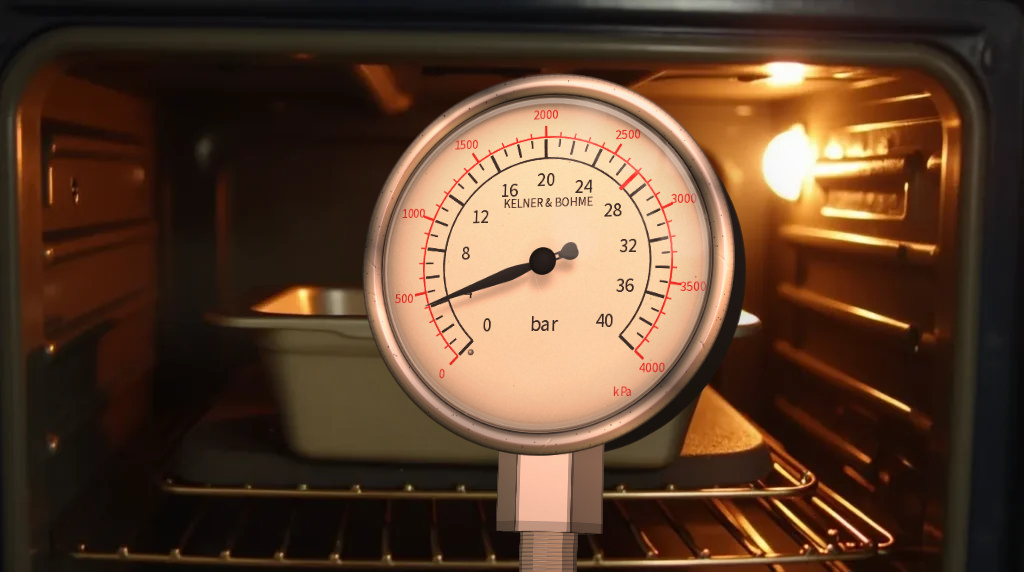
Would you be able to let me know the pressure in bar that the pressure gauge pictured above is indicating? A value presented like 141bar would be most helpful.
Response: 4bar
